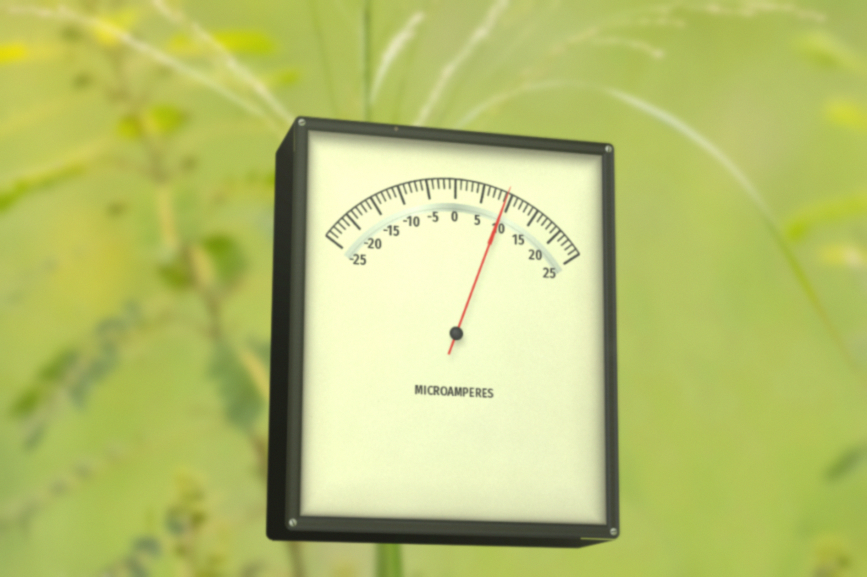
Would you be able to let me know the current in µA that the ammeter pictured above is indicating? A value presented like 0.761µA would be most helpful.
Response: 9µA
